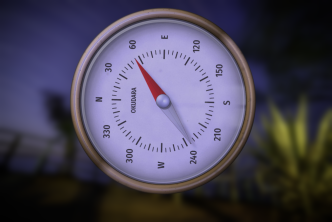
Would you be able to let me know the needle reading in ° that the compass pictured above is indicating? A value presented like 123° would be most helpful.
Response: 55°
